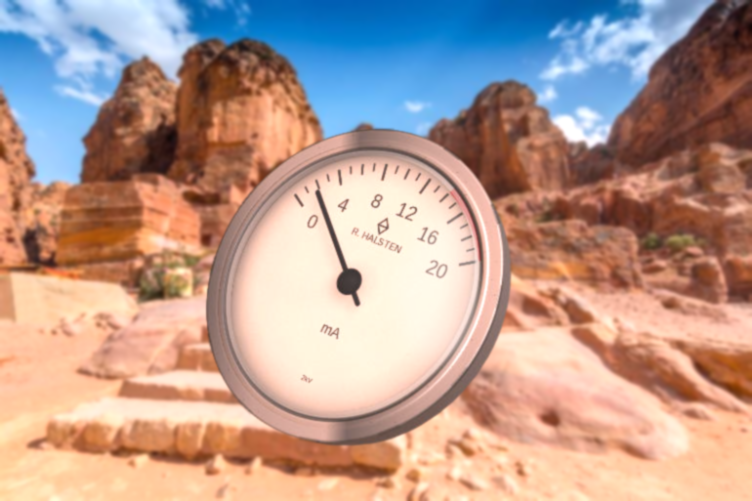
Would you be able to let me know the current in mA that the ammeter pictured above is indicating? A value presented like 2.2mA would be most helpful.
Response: 2mA
